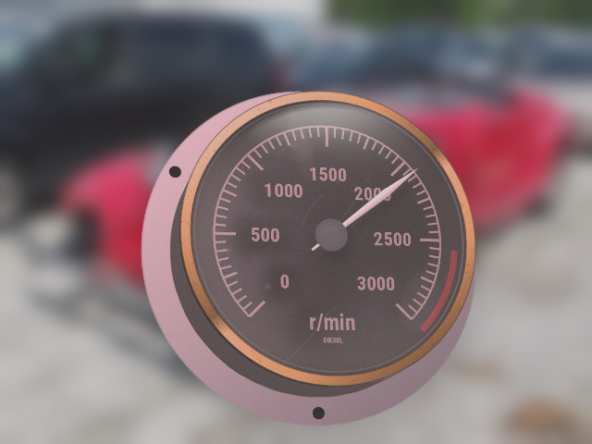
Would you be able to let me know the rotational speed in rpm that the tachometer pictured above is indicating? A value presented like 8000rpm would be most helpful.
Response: 2075rpm
